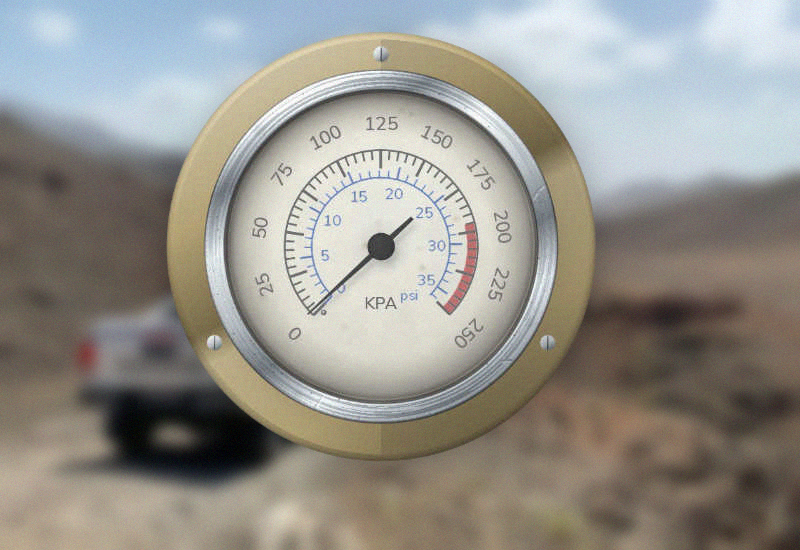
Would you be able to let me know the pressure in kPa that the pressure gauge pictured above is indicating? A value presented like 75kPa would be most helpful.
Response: 2.5kPa
